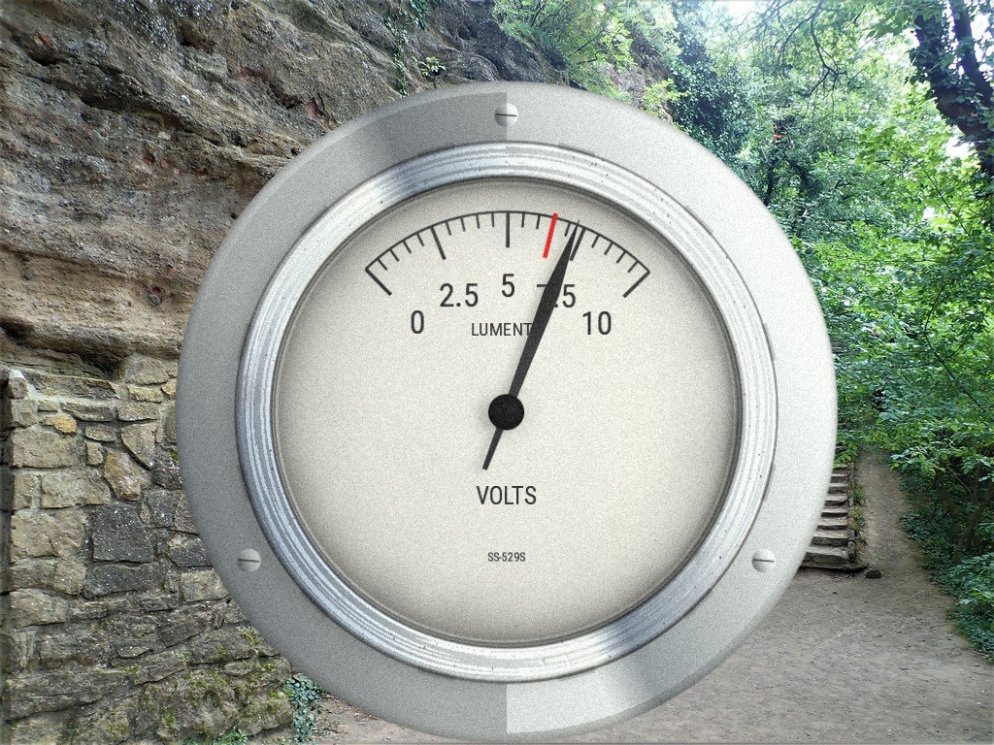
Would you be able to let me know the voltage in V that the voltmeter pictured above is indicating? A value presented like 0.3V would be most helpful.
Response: 7.25V
